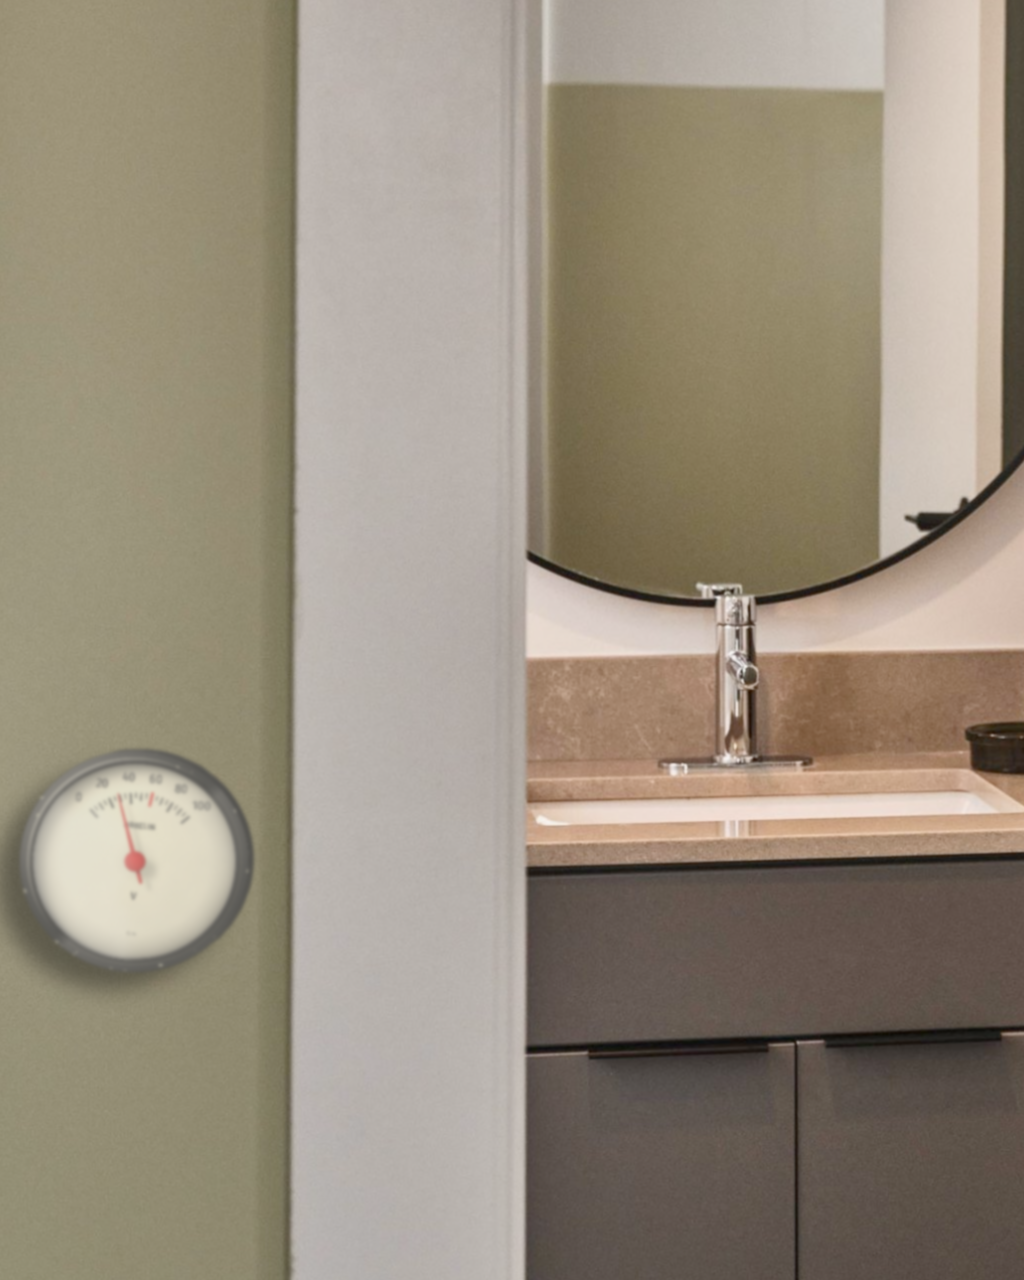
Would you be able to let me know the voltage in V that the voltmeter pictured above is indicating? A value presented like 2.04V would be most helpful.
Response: 30V
